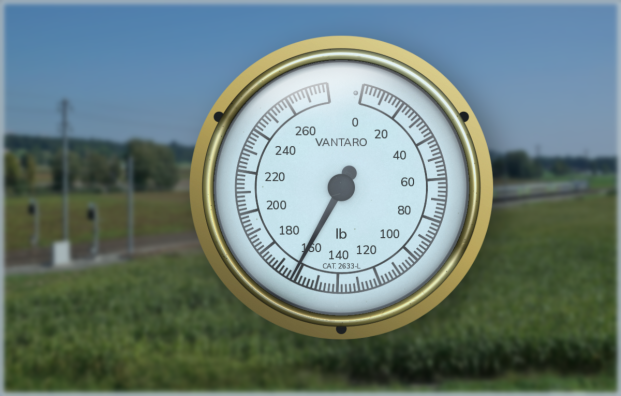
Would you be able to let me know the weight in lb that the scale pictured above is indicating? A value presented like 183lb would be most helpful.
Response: 162lb
